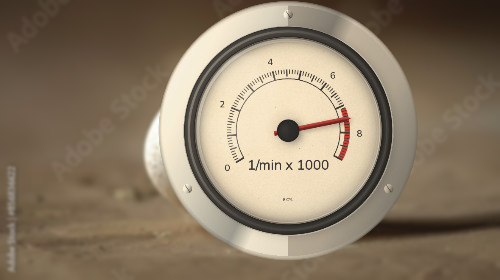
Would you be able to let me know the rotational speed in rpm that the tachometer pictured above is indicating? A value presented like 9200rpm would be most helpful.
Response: 7500rpm
